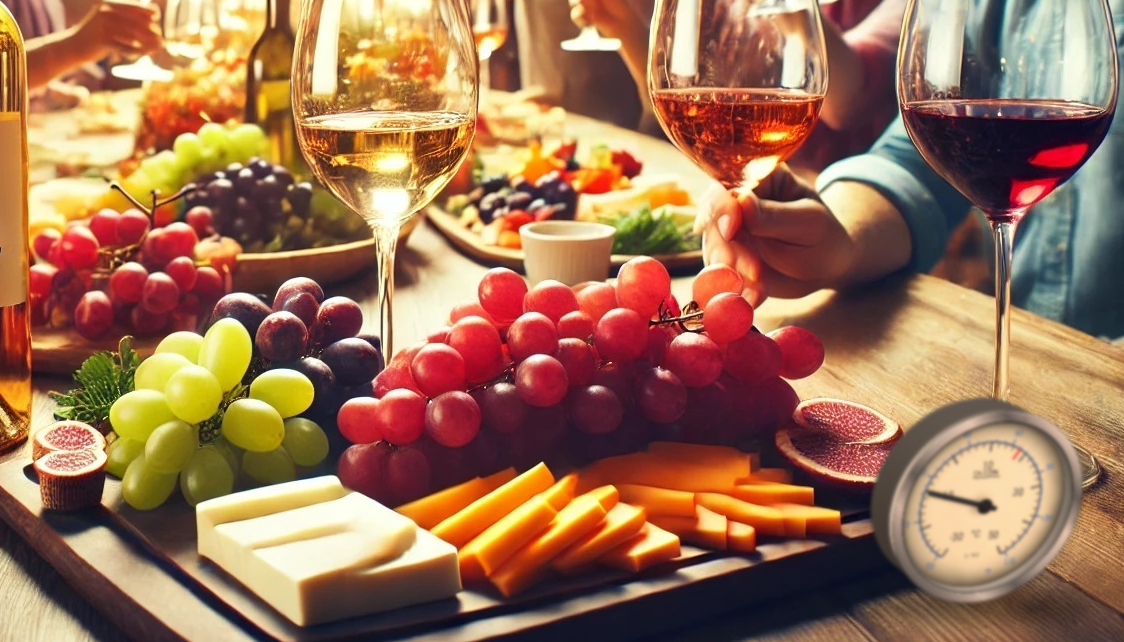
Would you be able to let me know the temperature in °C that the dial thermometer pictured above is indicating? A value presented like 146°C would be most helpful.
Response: -10°C
